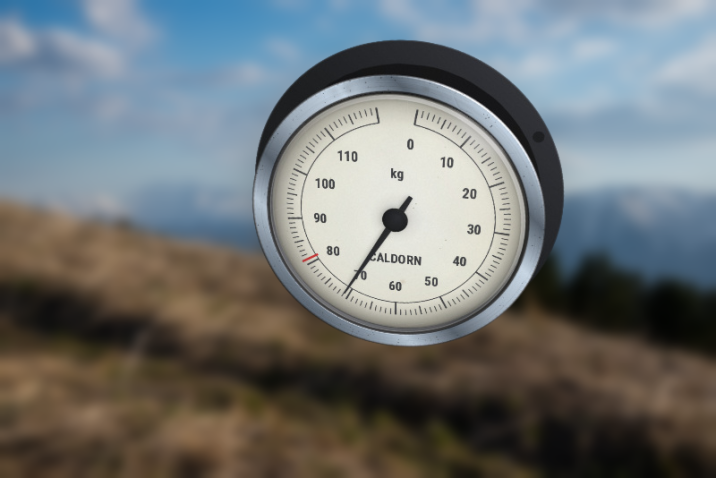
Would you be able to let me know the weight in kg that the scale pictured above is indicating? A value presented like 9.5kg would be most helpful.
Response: 71kg
